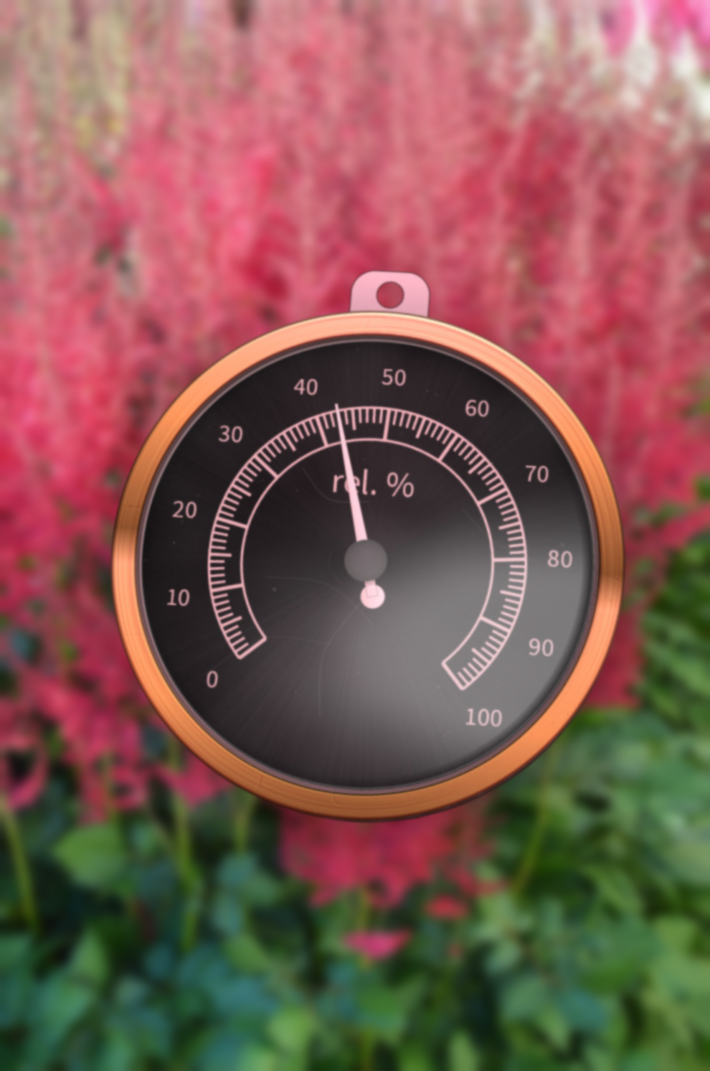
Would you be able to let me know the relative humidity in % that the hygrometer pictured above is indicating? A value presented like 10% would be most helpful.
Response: 43%
